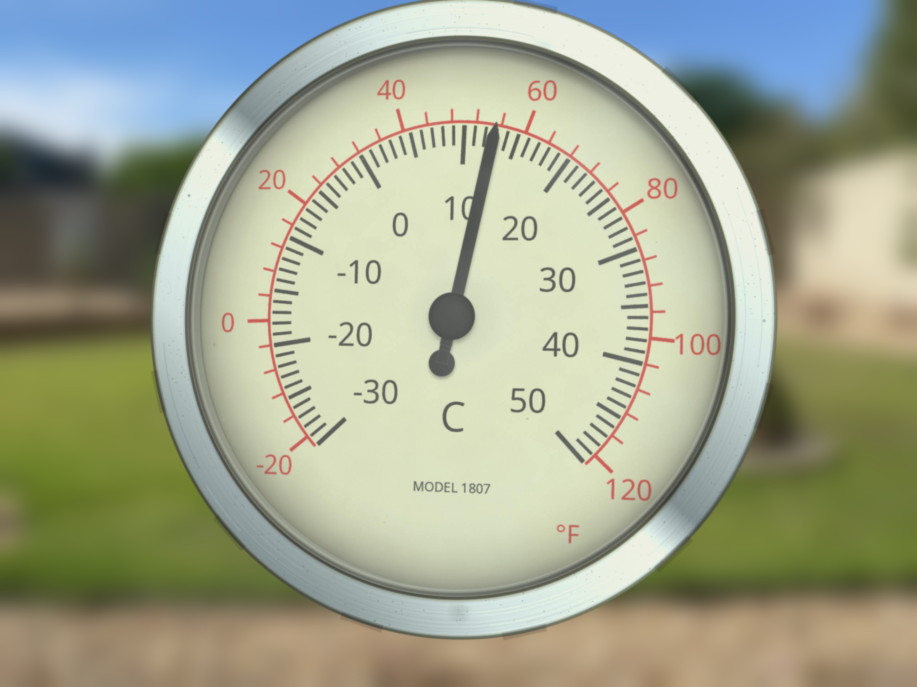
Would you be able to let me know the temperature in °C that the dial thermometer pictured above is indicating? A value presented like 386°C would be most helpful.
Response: 13°C
